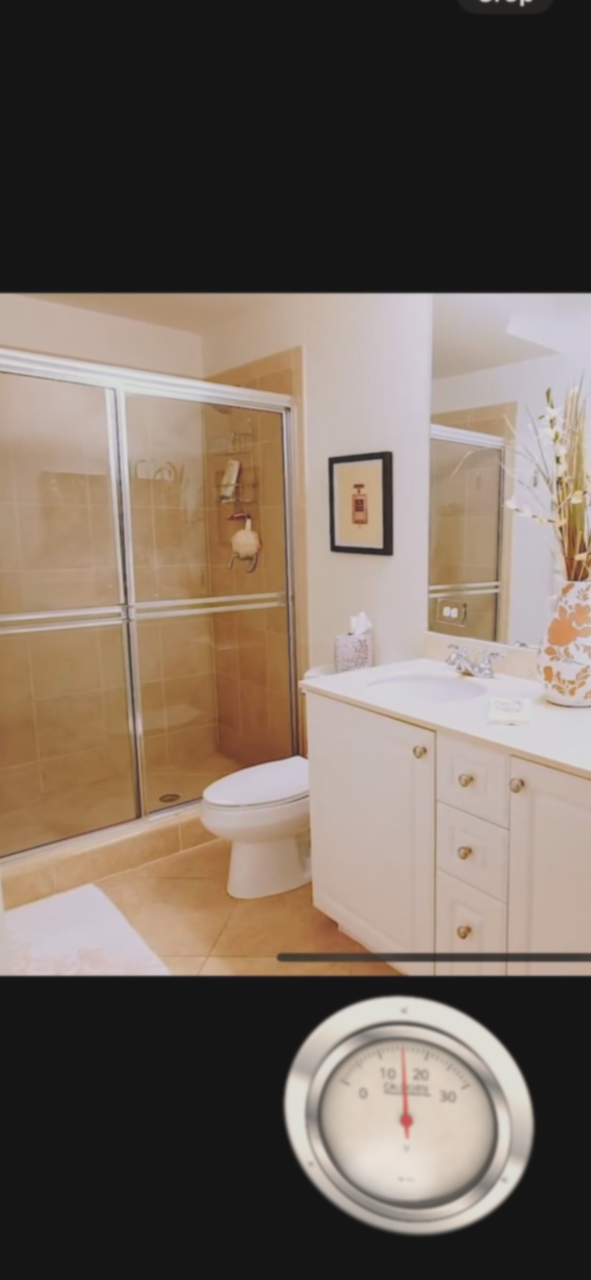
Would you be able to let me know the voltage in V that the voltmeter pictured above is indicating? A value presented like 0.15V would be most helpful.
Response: 15V
